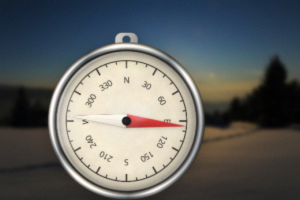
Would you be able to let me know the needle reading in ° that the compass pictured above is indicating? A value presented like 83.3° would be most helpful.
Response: 95°
